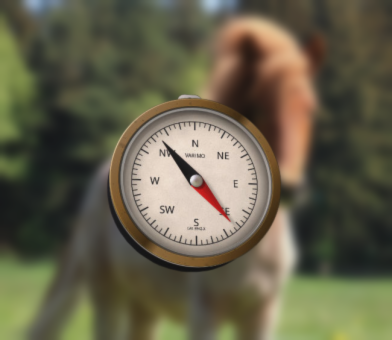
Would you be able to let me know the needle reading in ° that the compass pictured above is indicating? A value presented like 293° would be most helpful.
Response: 140°
